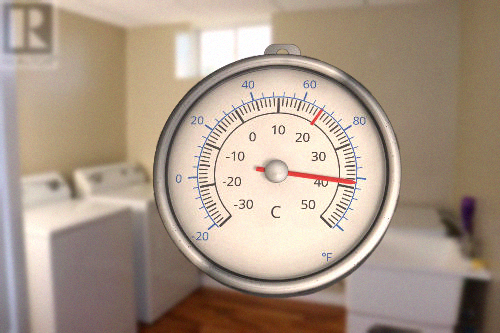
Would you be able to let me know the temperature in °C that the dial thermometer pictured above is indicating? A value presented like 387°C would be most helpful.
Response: 39°C
